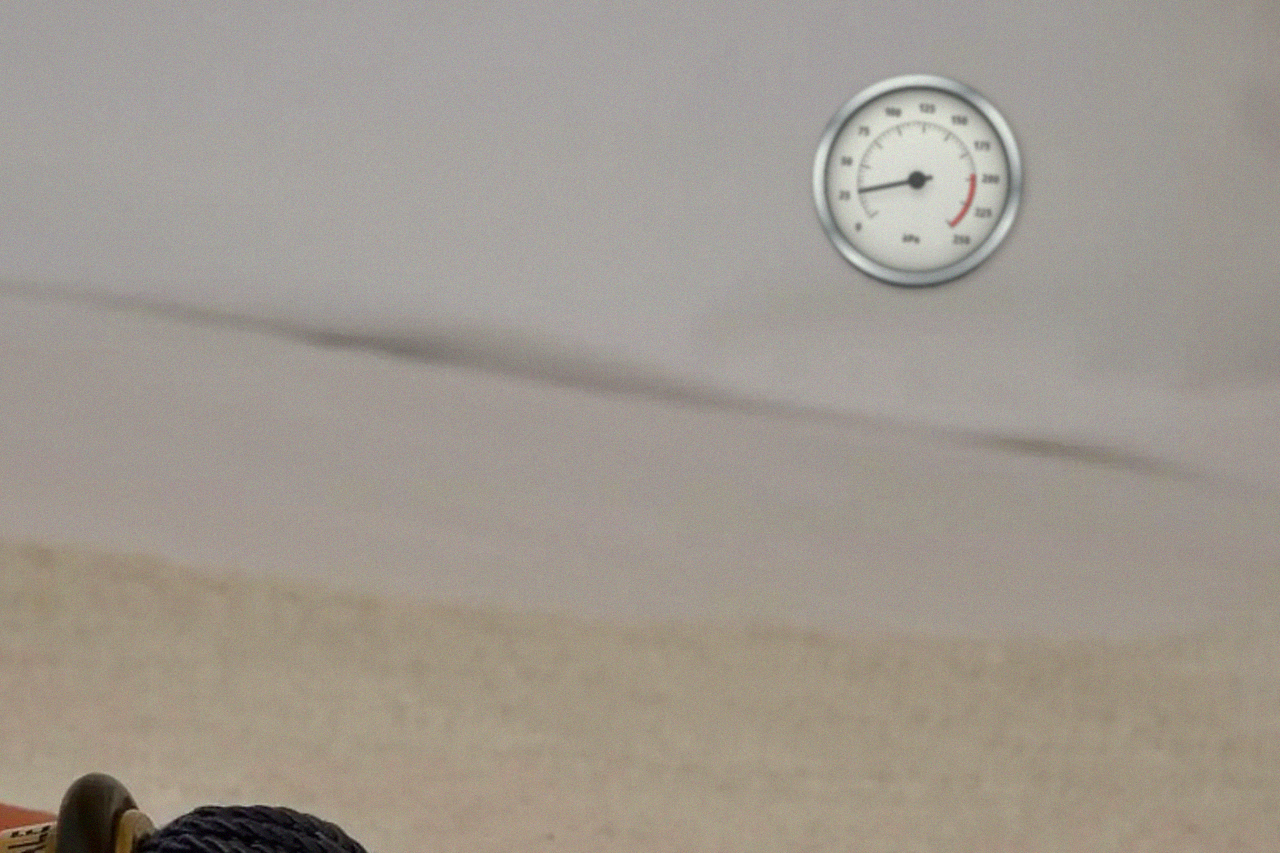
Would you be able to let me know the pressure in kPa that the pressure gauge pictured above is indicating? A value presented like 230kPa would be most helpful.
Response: 25kPa
